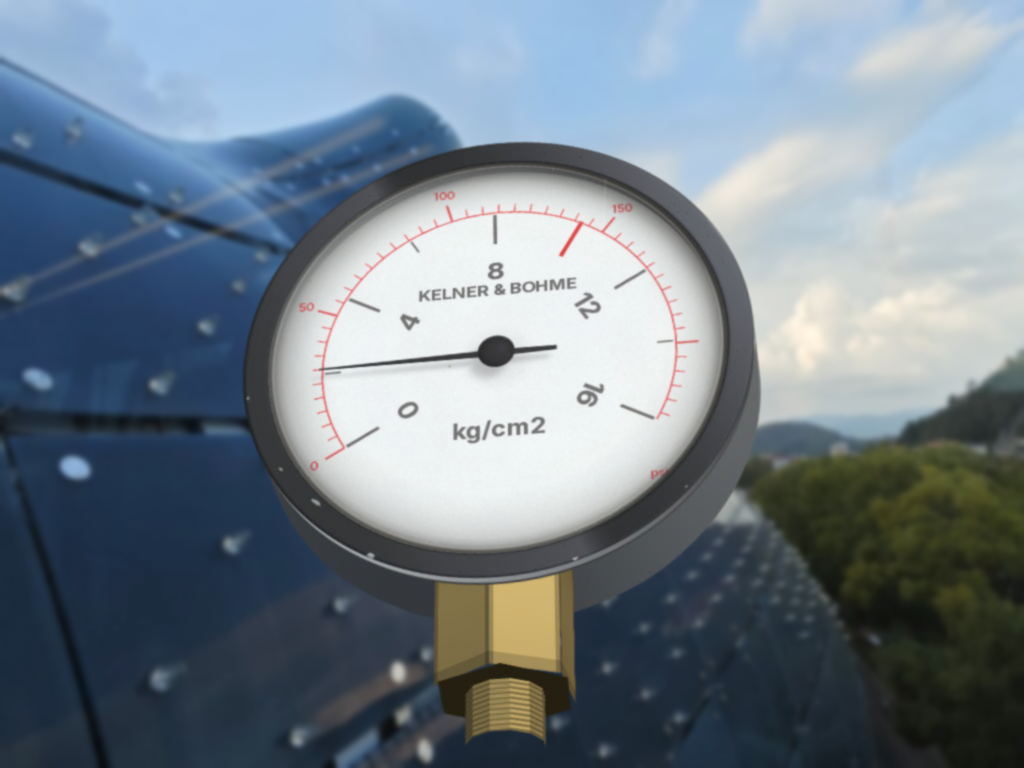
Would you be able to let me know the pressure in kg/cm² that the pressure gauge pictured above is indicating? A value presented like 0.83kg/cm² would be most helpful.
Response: 2kg/cm²
